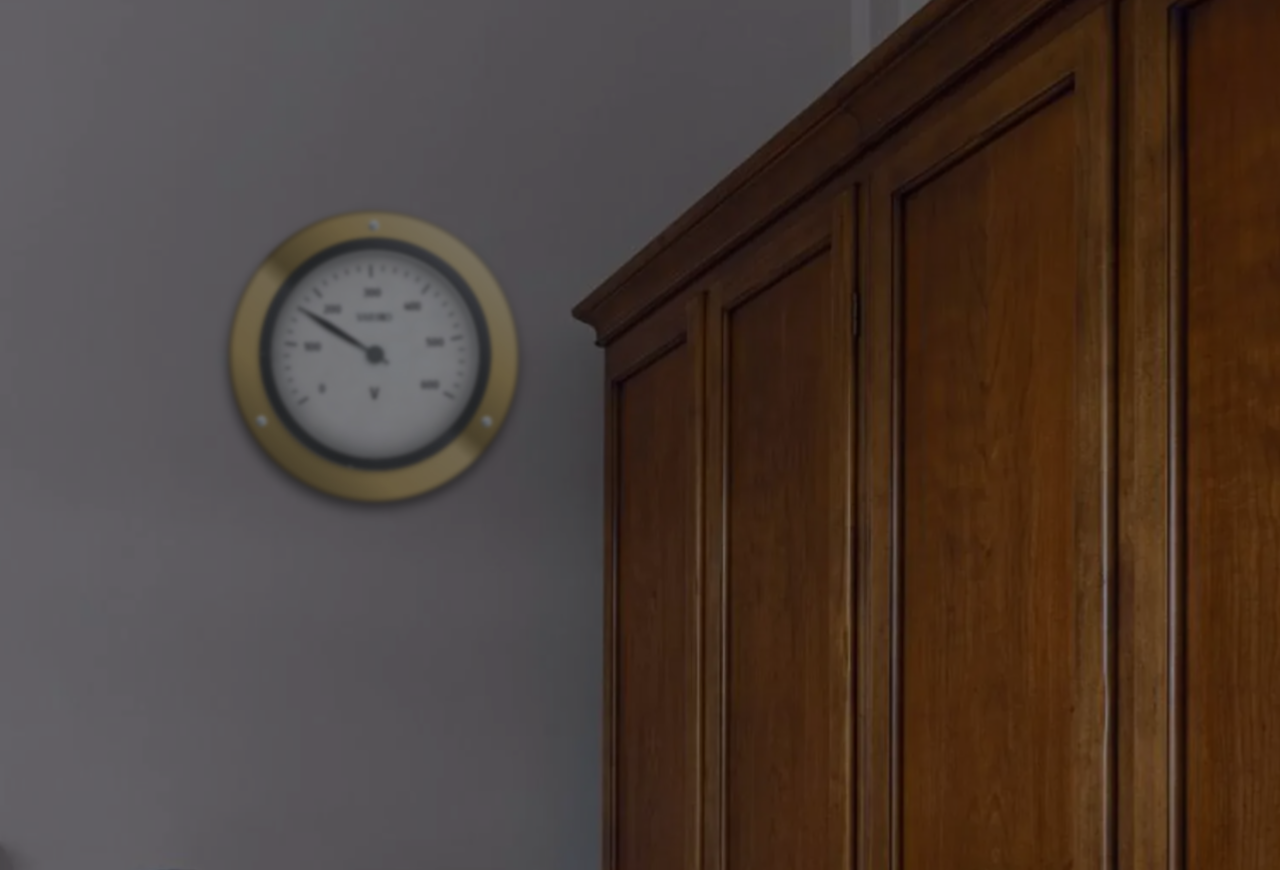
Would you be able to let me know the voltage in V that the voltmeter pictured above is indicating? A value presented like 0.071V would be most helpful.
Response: 160V
